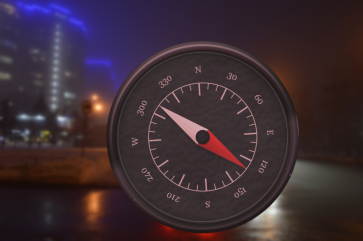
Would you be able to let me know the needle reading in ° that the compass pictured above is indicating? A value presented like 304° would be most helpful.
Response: 130°
